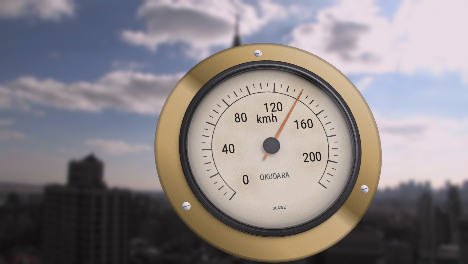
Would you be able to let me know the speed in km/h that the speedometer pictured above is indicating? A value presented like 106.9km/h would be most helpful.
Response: 140km/h
